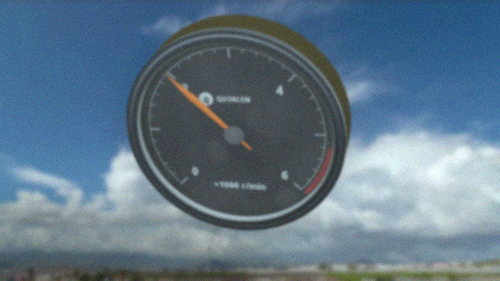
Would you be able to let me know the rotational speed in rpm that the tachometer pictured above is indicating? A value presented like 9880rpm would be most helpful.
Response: 2000rpm
